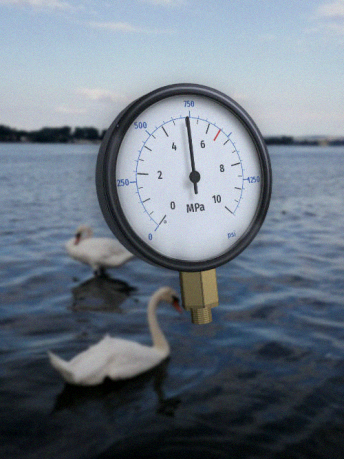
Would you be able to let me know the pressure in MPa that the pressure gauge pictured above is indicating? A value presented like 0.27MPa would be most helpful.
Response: 5MPa
